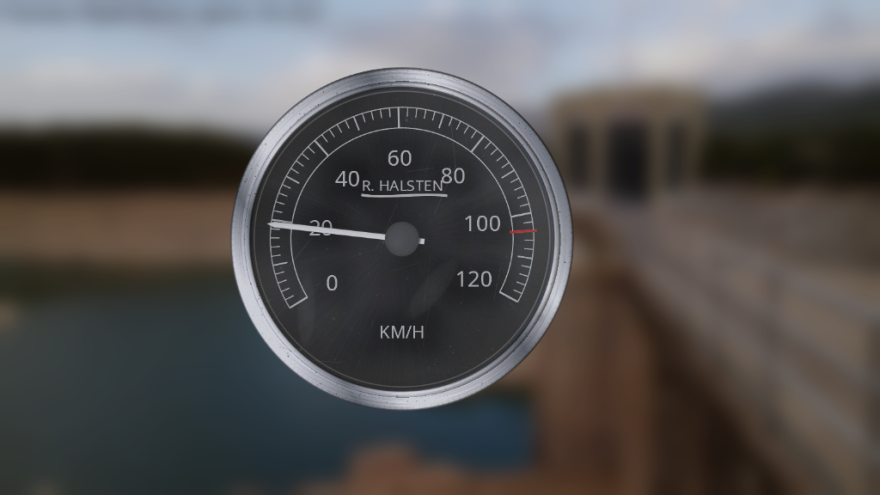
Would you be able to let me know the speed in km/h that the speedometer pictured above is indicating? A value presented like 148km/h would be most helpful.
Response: 19km/h
